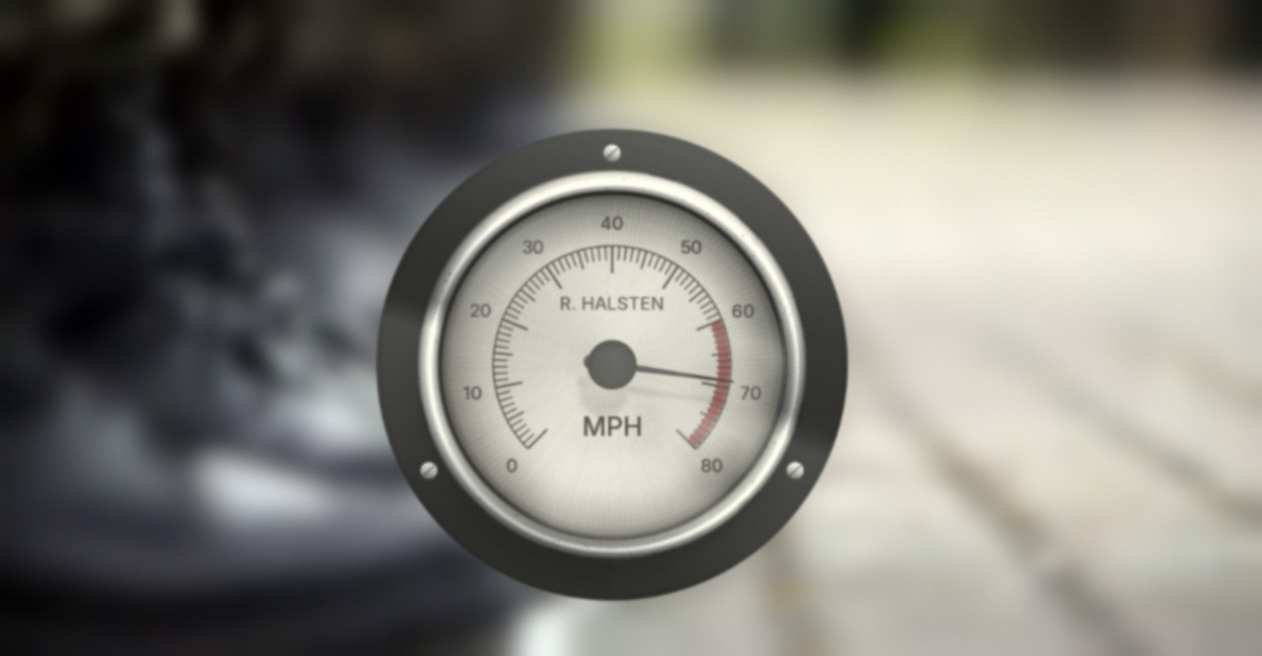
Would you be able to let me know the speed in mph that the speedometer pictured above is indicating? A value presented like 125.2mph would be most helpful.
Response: 69mph
